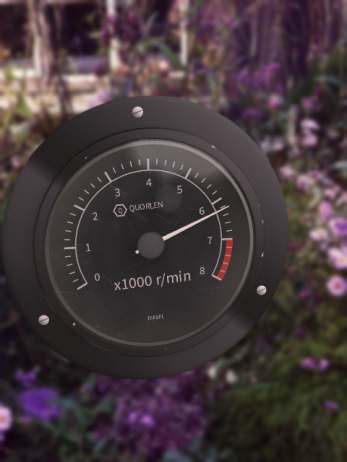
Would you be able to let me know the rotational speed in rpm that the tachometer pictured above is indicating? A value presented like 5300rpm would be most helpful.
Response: 6200rpm
